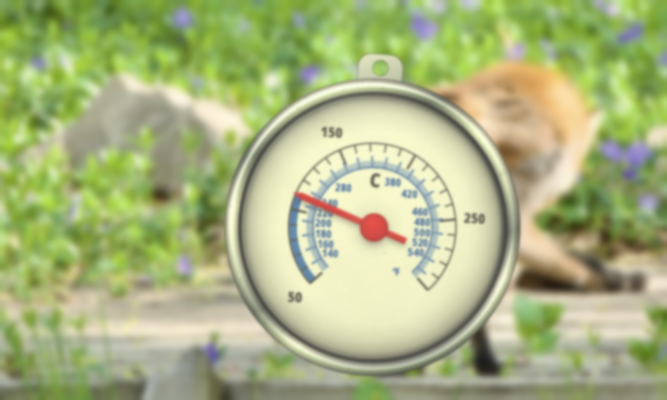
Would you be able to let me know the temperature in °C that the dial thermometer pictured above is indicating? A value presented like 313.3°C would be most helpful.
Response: 110°C
